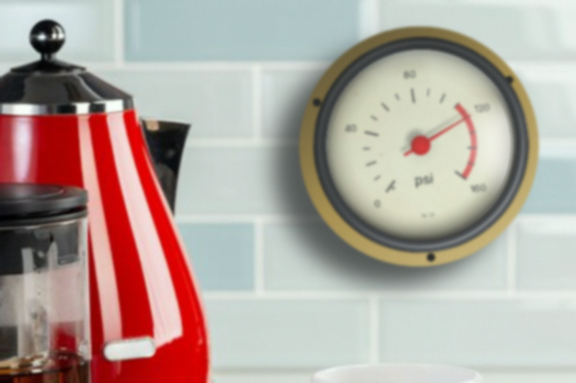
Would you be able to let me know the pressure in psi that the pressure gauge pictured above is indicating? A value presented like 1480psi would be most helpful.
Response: 120psi
